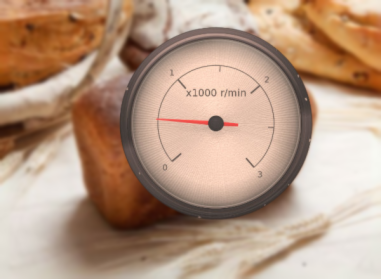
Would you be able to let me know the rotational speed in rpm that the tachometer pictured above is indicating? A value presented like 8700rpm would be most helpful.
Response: 500rpm
